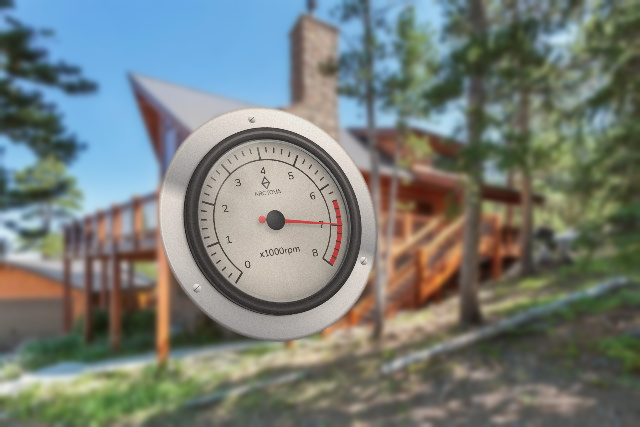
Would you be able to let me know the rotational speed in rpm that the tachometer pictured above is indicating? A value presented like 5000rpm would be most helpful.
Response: 7000rpm
